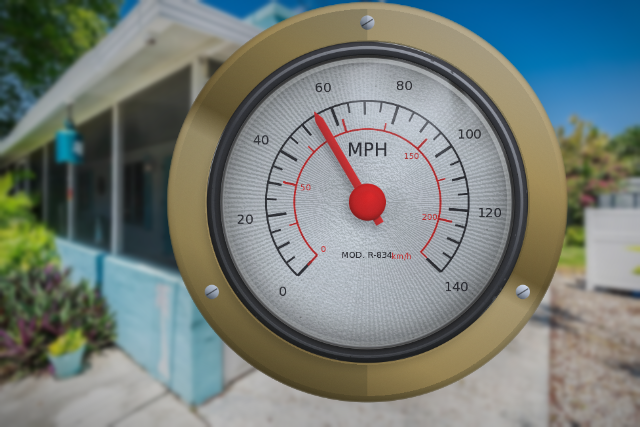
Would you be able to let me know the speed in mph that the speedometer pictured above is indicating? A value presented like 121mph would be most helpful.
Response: 55mph
